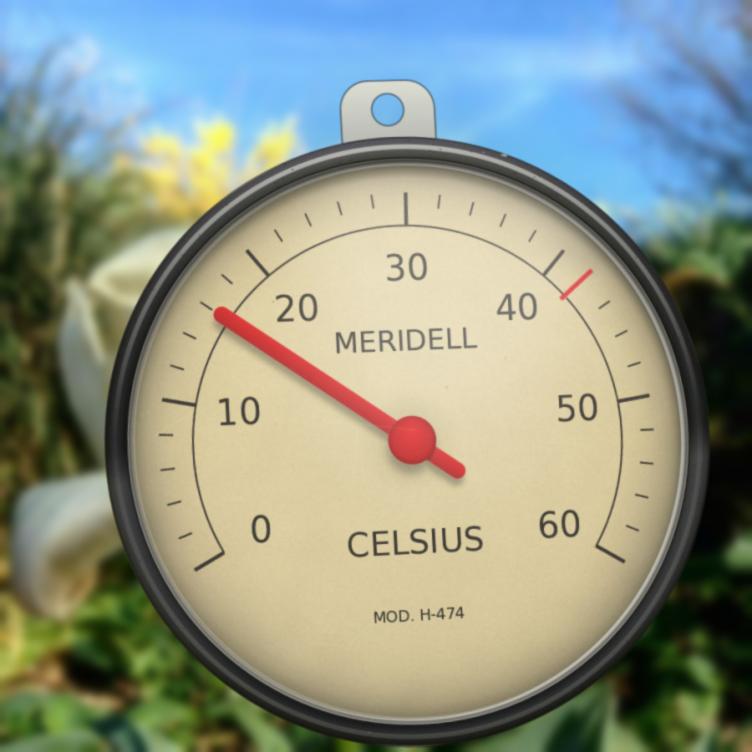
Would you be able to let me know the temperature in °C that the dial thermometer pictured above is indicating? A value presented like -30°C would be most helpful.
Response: 16°C
